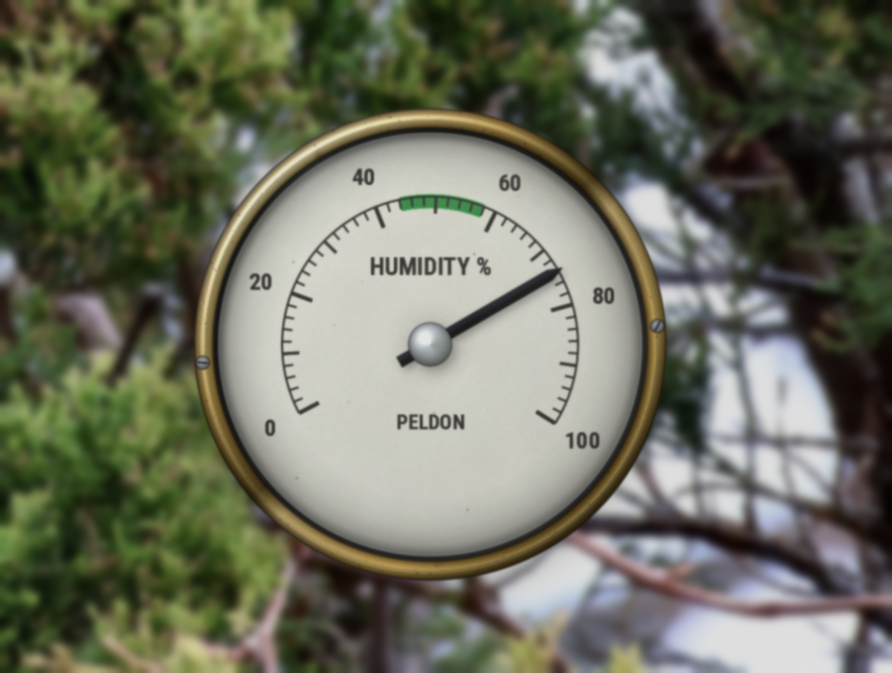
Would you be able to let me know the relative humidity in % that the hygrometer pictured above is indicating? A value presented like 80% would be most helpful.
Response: 74%
